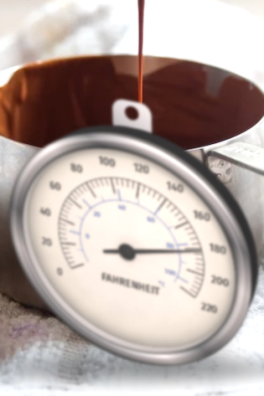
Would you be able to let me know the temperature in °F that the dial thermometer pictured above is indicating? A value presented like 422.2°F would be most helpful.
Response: 180°F
